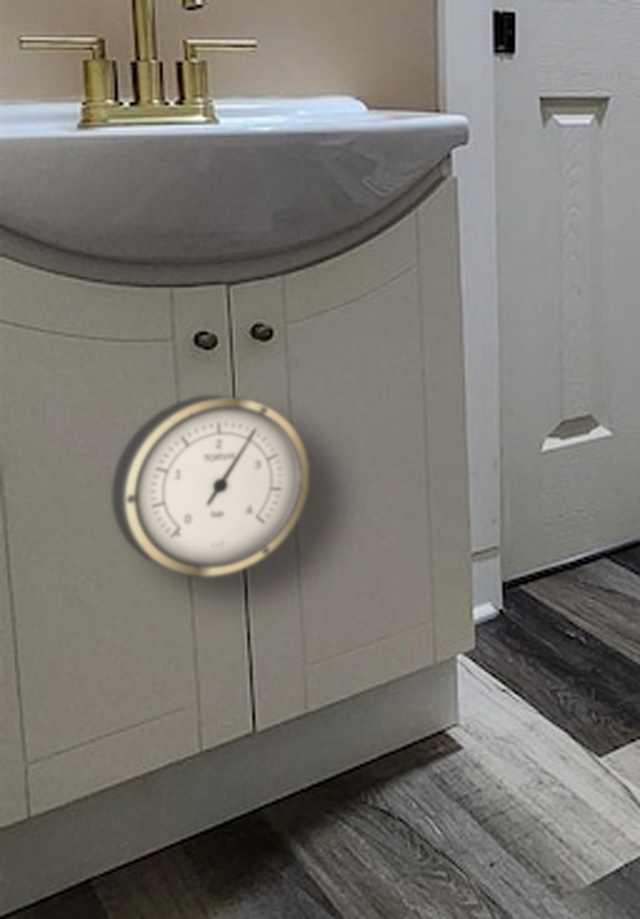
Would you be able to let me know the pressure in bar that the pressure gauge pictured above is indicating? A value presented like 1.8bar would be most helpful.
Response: 2.5bar
